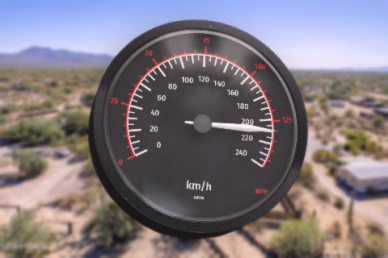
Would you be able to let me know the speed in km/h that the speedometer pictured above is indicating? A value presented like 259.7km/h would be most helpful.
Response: 210km/h
